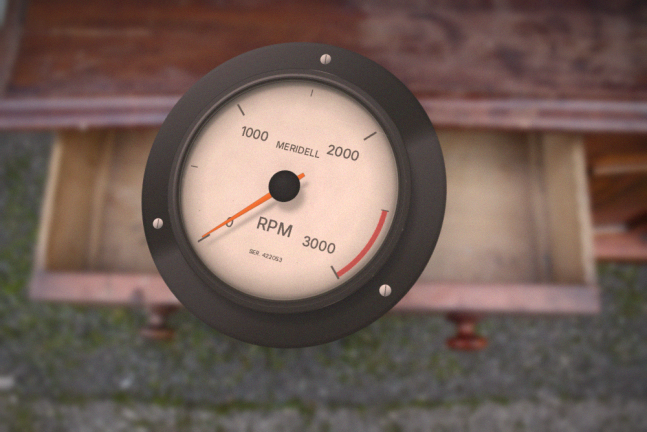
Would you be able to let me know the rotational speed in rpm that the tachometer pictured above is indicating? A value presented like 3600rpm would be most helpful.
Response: 0rpm
